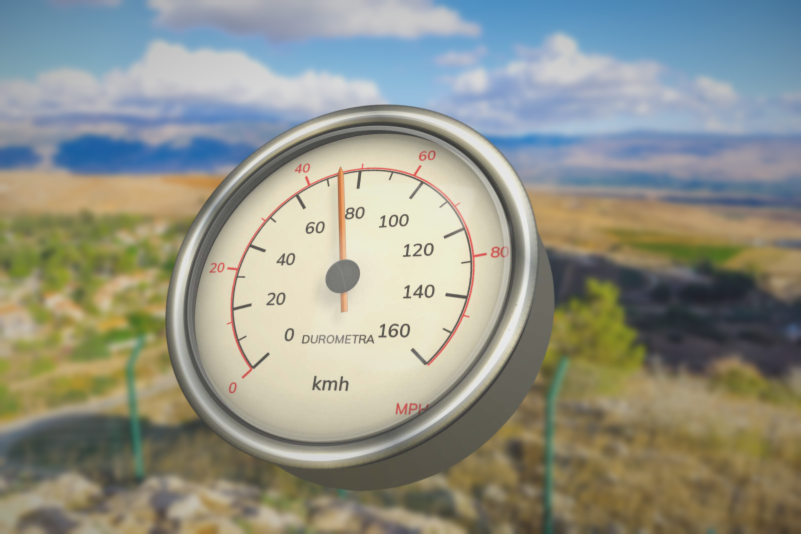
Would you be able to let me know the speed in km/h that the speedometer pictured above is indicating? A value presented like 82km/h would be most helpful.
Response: 75km/h
